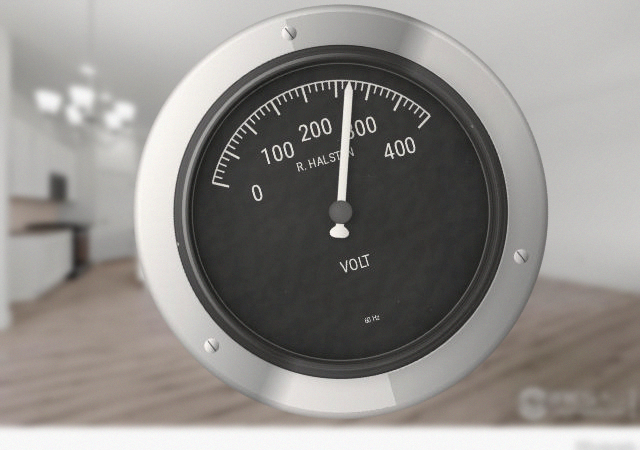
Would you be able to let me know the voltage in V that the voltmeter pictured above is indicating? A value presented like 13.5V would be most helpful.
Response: 270V
